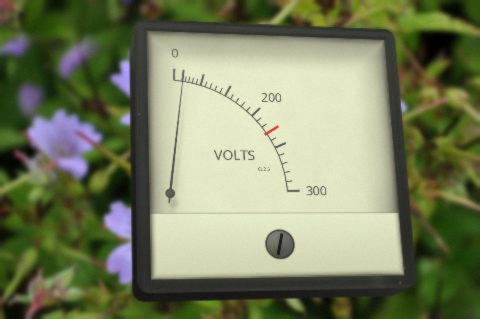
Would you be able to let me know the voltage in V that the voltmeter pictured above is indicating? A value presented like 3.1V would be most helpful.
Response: 50V
